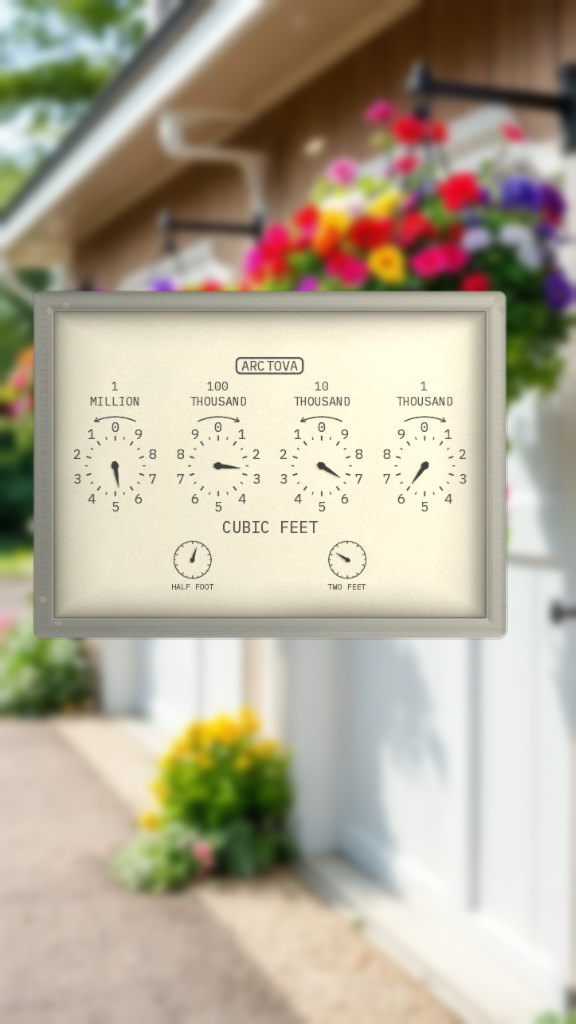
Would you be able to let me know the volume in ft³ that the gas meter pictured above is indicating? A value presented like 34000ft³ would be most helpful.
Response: 526600ft³
